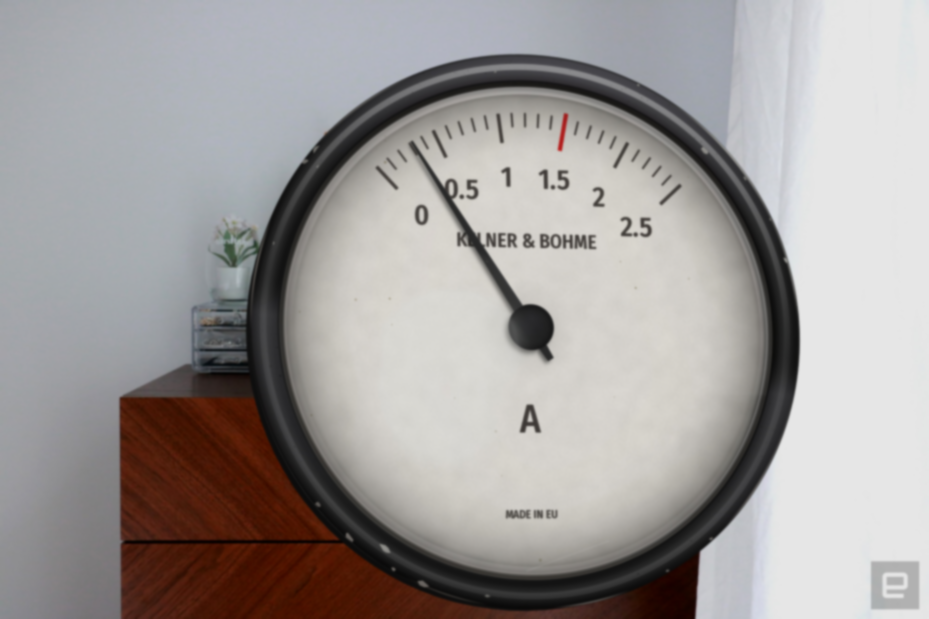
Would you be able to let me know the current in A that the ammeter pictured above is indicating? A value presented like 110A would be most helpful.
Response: 0.3A
